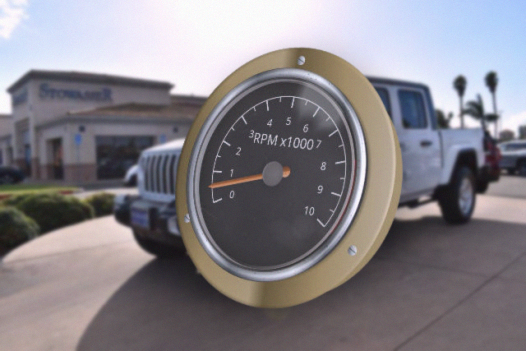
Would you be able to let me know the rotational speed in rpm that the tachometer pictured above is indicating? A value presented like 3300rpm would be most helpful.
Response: 500rpm
